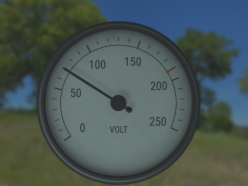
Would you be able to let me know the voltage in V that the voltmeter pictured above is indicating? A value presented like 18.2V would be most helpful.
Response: 70V
